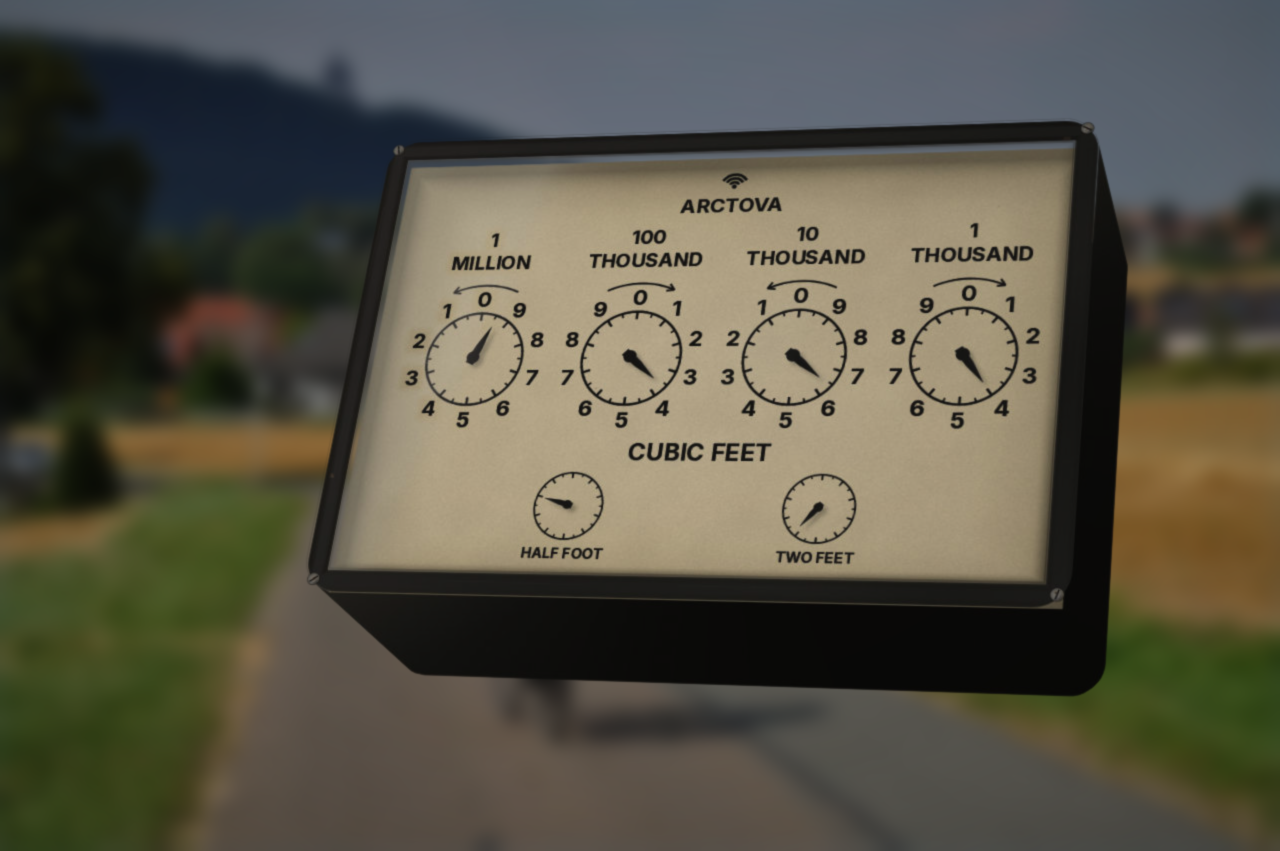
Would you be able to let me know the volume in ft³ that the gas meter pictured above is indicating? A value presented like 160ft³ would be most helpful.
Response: 936400ft³
